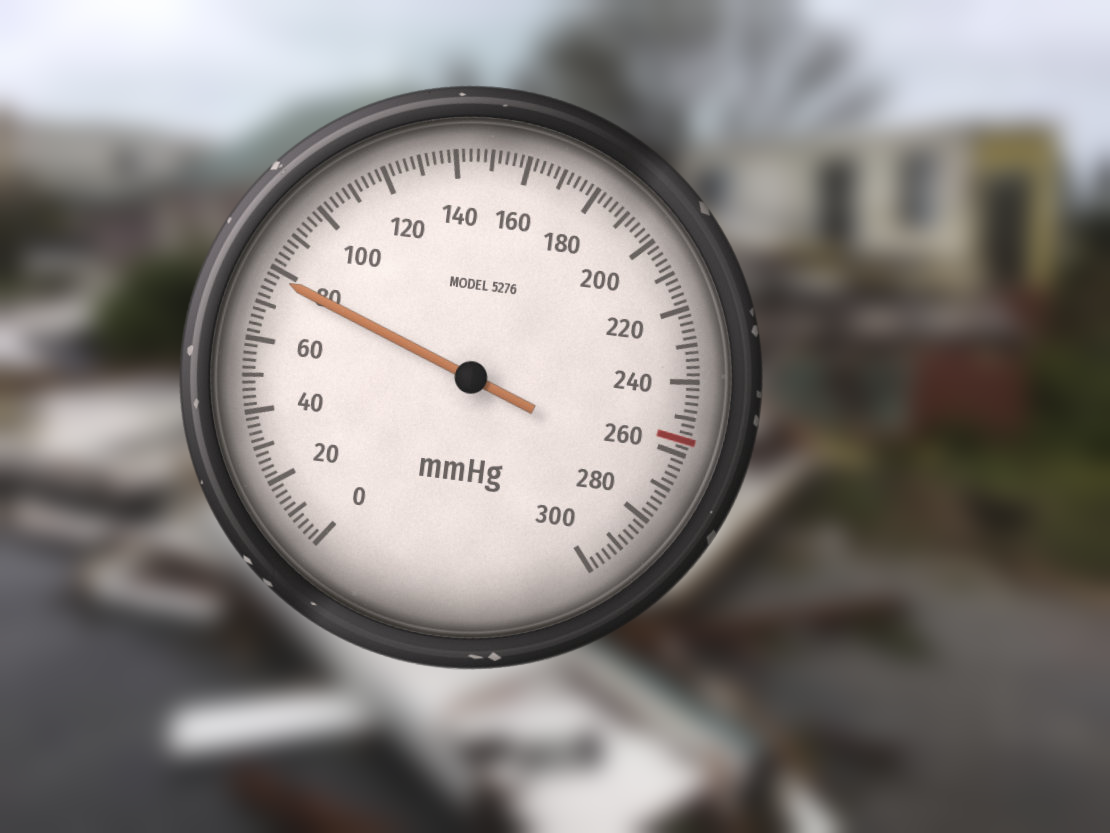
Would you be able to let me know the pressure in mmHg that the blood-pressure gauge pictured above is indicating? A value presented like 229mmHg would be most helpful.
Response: 78mmHg
